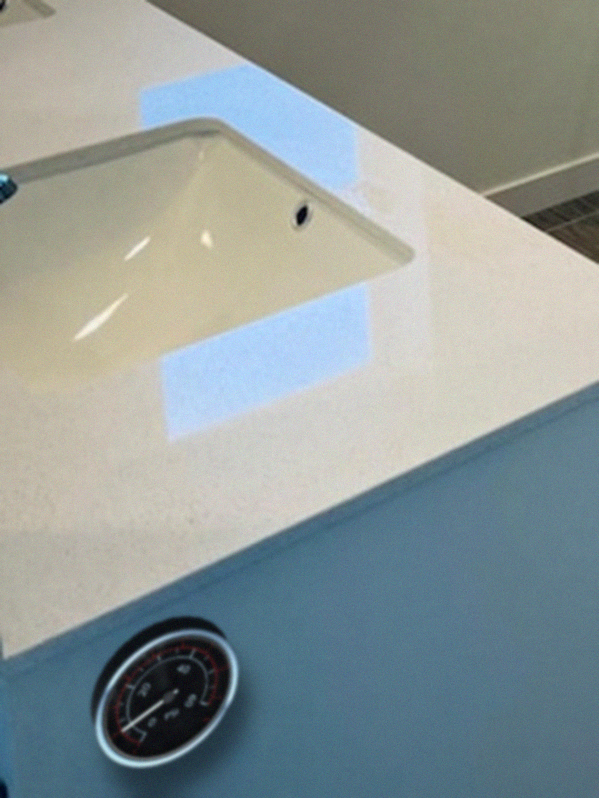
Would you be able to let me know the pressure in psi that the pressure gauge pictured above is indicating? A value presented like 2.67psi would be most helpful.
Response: 7.5psi
